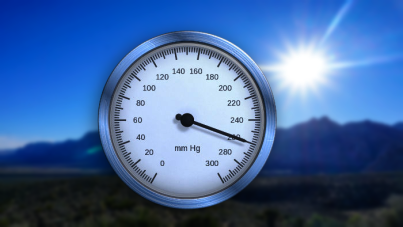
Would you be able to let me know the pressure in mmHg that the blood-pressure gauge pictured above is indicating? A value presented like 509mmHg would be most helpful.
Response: 260mmHg
